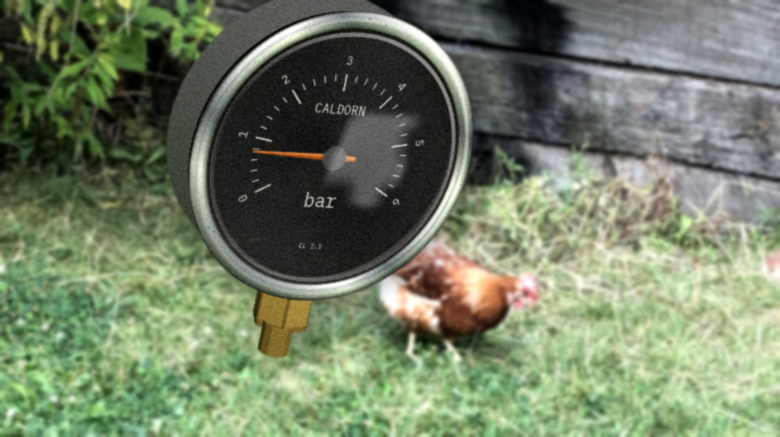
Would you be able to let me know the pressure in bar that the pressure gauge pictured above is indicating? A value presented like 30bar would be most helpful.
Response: 0.8bar
